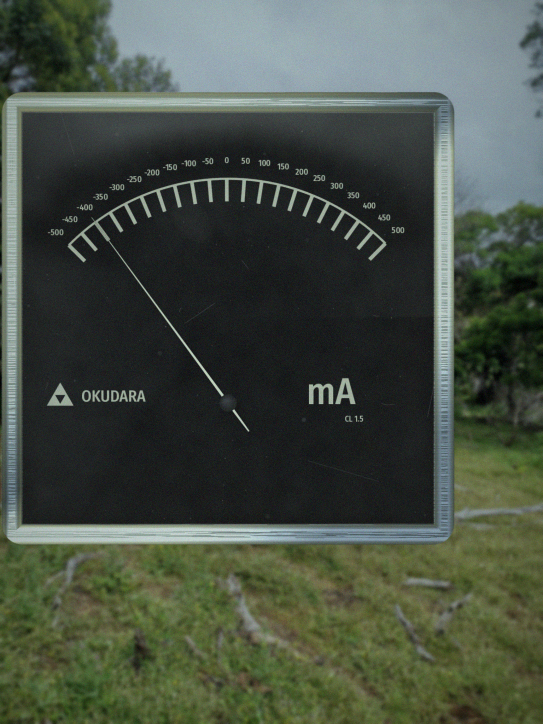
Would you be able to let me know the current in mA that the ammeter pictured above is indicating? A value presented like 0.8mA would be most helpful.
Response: -400mA
